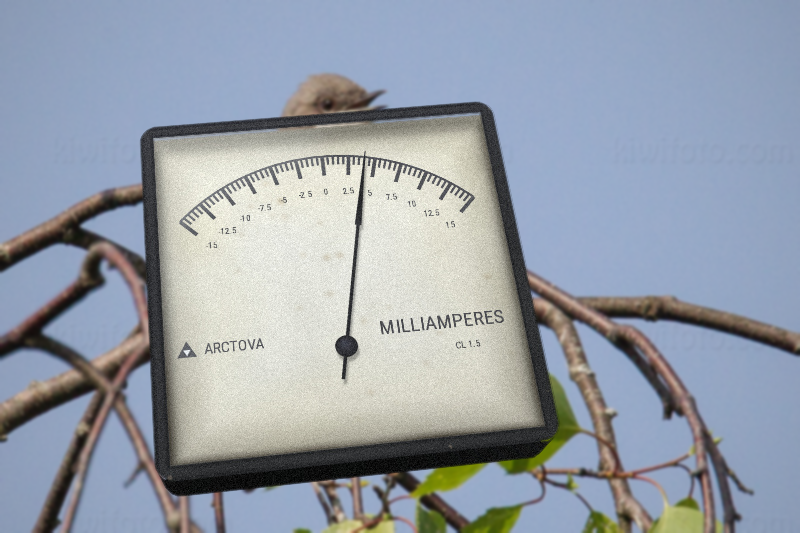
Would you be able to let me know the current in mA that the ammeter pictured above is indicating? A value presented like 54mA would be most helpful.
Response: 4mA
